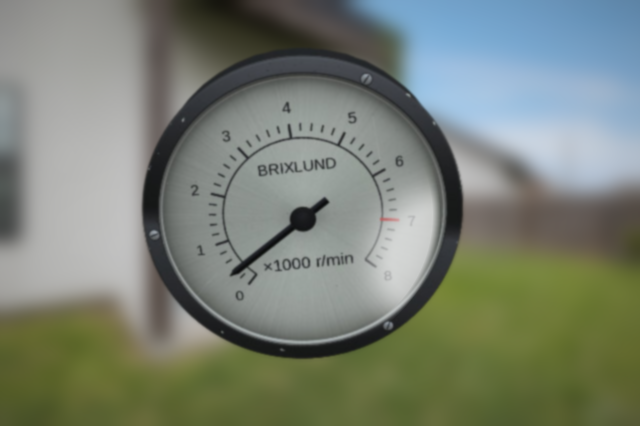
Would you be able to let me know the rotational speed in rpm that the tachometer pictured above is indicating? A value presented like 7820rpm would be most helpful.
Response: 400rpm
